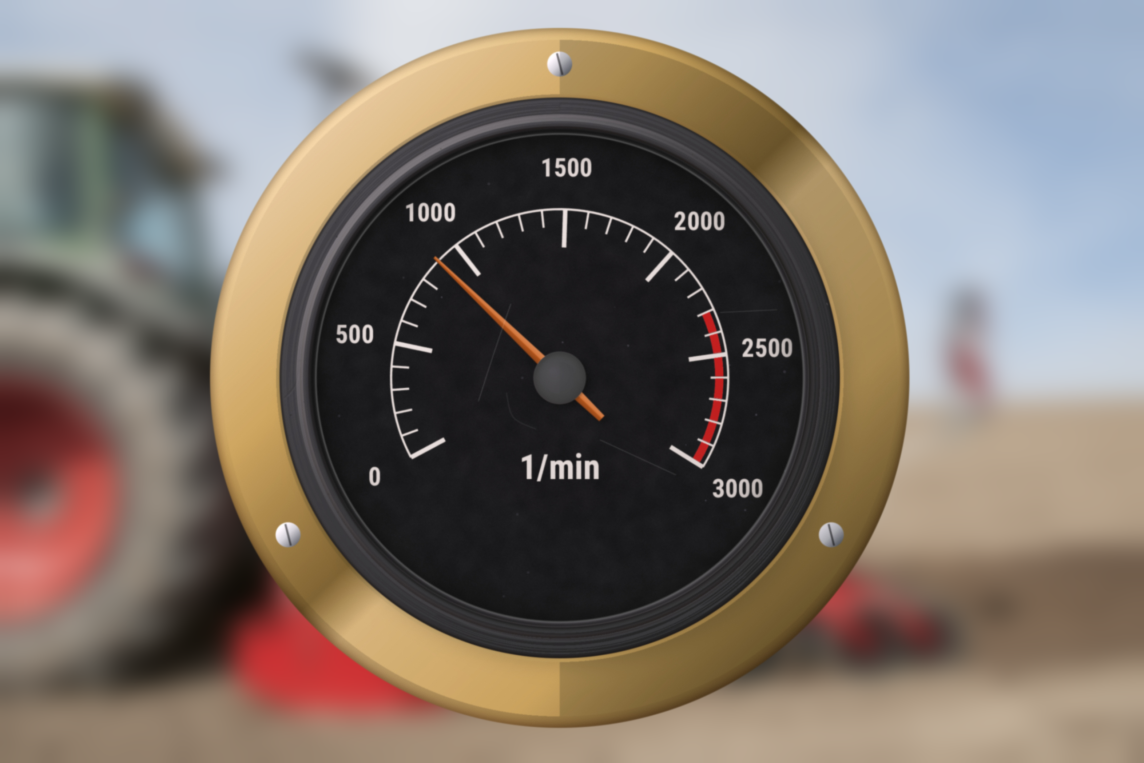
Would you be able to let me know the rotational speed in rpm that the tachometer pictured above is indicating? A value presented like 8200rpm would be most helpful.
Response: 900rpm
